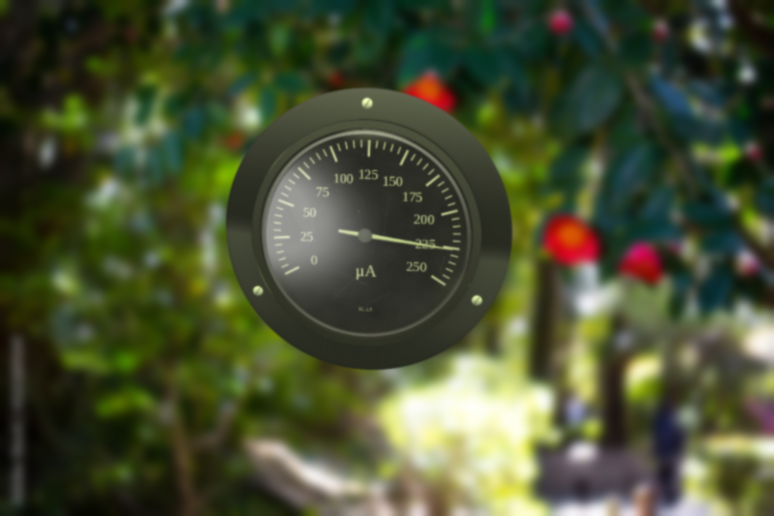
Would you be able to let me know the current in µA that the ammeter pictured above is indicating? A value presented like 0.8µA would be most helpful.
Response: 225µA
